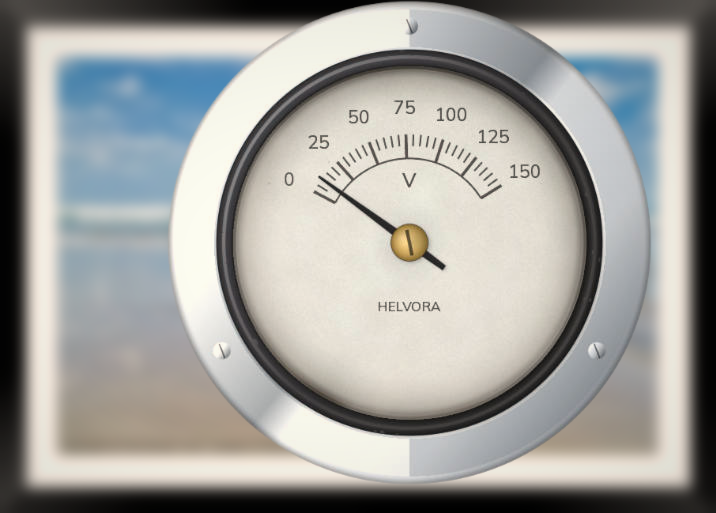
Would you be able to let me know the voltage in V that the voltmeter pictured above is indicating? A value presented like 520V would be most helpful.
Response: 10V
